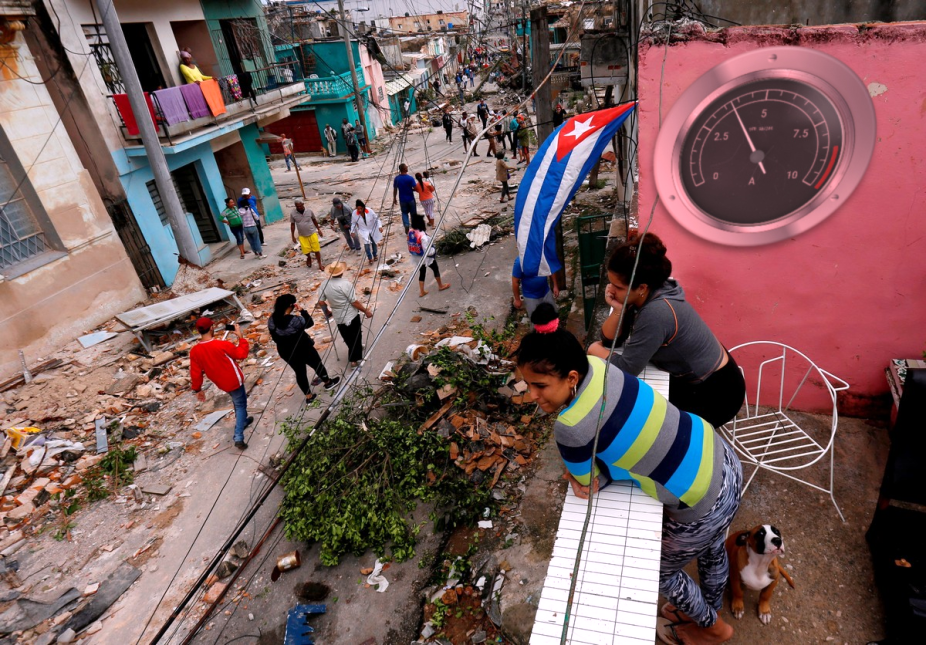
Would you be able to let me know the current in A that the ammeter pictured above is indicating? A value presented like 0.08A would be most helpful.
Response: 3.75A
